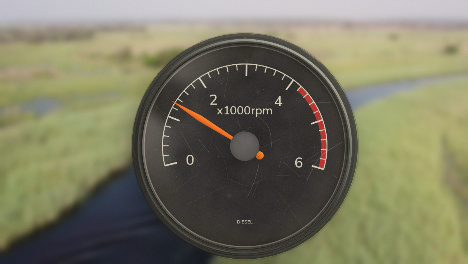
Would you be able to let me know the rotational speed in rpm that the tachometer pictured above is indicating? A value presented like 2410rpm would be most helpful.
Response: 1300rpm
